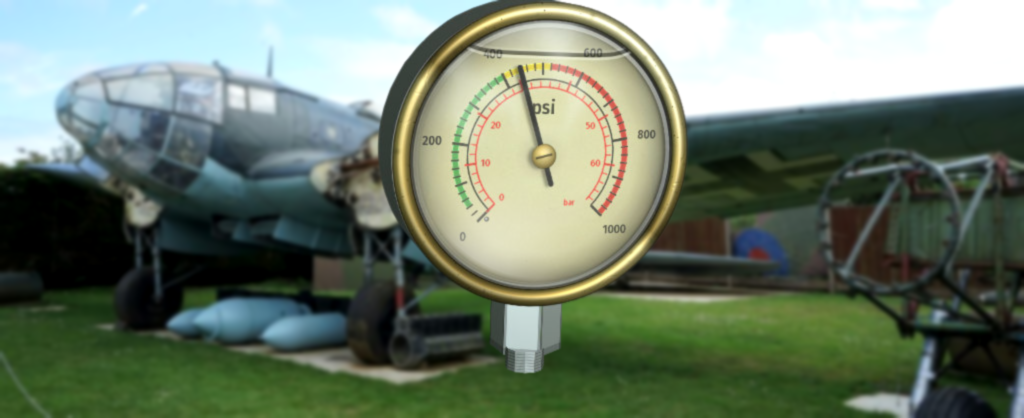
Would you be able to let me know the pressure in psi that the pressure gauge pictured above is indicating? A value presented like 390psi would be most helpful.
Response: 440psi
